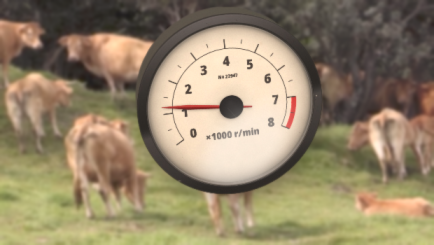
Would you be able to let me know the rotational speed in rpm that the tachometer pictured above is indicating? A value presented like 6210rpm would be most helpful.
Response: 1250rpm
